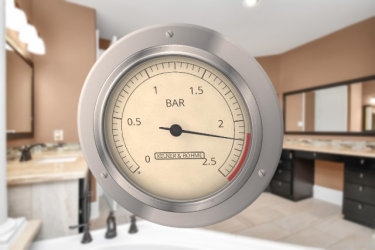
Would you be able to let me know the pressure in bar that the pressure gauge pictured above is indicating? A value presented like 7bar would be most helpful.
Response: 2.15bar
